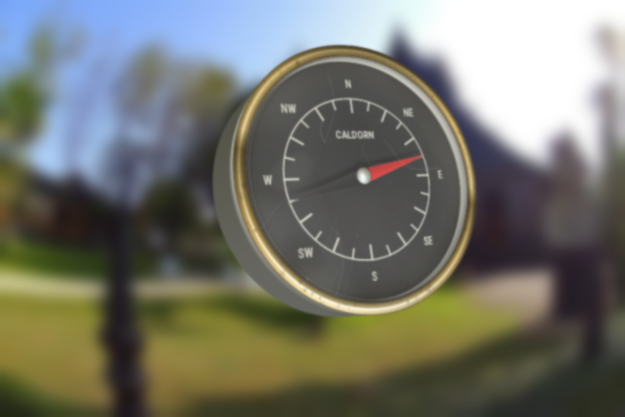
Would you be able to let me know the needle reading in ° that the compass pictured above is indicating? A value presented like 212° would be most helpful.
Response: 75°
